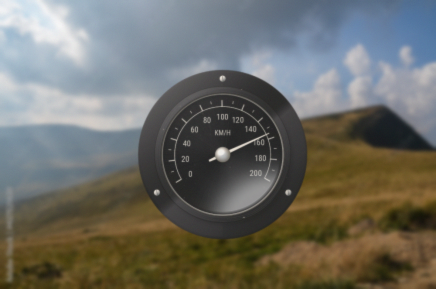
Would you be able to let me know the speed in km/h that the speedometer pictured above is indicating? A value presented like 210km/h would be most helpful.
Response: 155km/h
